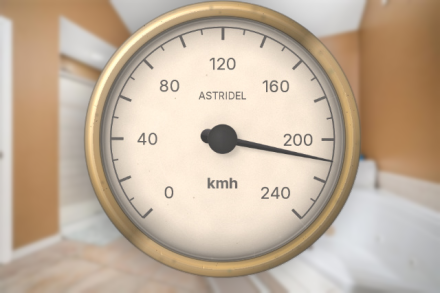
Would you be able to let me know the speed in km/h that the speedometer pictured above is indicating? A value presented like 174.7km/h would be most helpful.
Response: 210km/h
